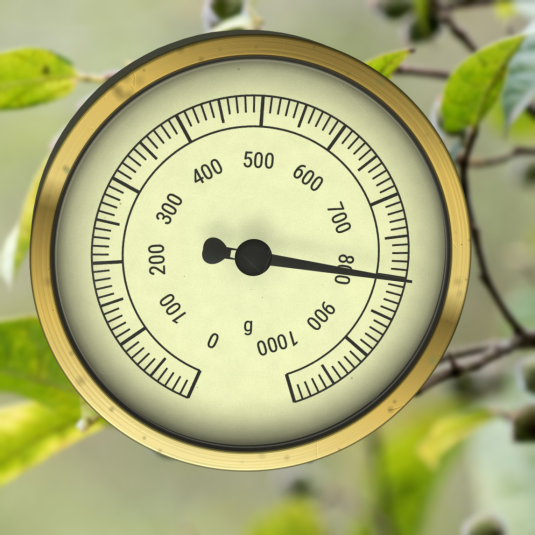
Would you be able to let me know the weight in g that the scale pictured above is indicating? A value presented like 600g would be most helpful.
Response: 800g
